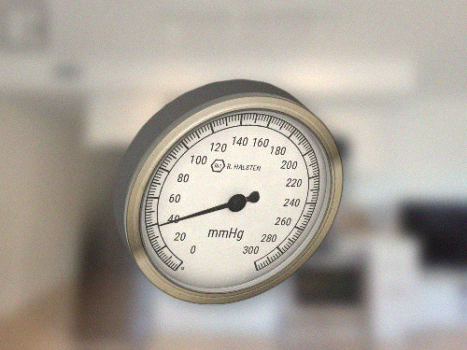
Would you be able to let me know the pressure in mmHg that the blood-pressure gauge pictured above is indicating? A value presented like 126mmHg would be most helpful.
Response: 40mmHg
